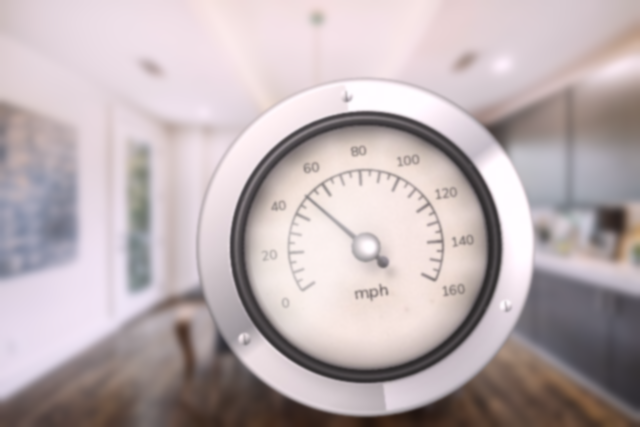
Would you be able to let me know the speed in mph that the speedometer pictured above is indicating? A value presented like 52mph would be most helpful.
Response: 50mph
